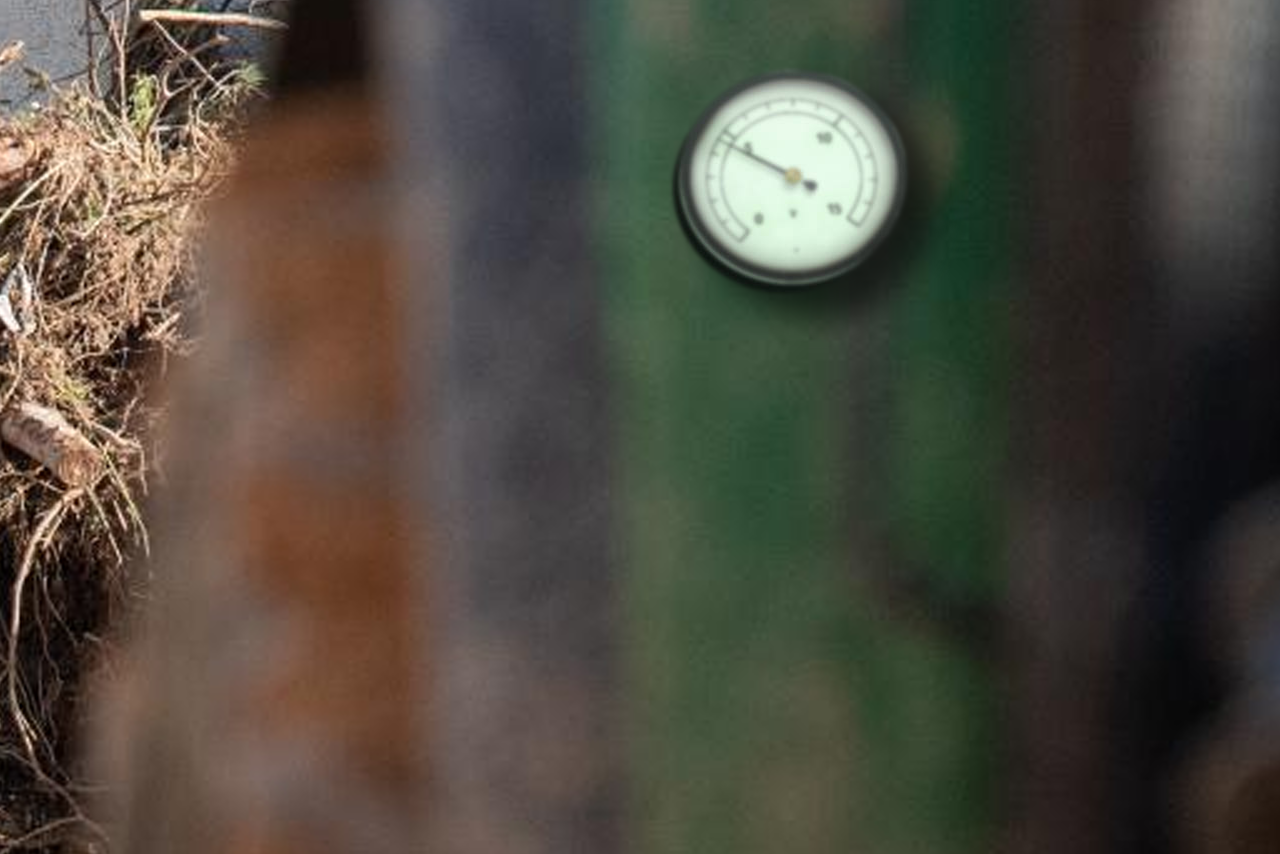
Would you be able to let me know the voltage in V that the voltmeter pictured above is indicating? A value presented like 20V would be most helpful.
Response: 4.5V
